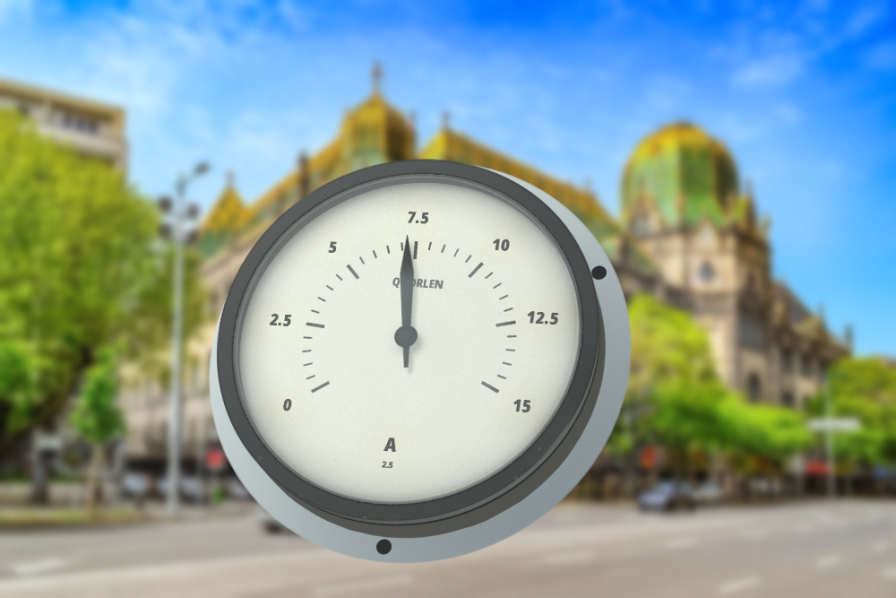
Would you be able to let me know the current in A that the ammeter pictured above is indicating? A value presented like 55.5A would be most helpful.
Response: 7.25A
